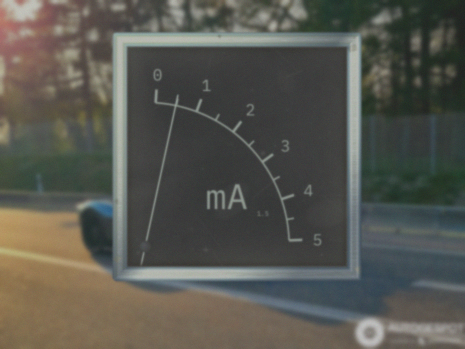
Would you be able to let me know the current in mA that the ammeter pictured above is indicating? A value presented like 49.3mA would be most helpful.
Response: 0.5mA
